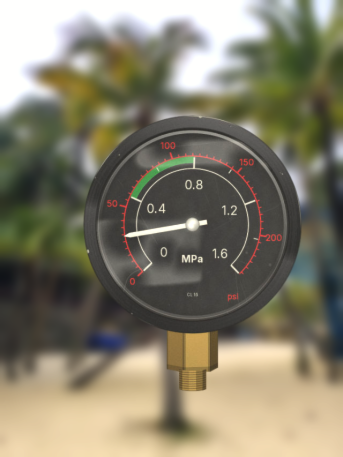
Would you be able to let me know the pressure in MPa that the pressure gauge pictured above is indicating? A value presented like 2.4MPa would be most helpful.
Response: 0.2MPa
